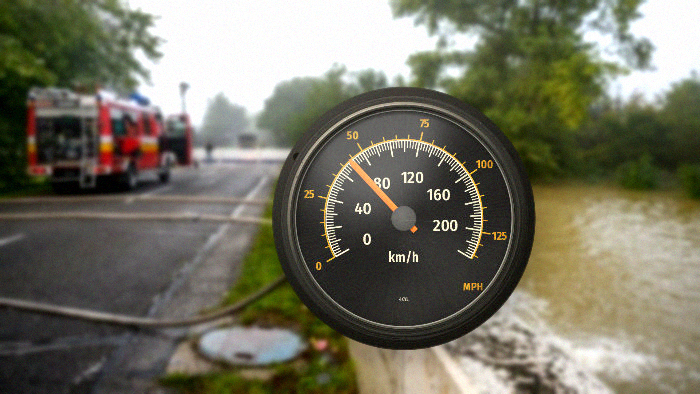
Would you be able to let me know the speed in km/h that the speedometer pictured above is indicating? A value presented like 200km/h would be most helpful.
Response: 70km/h
